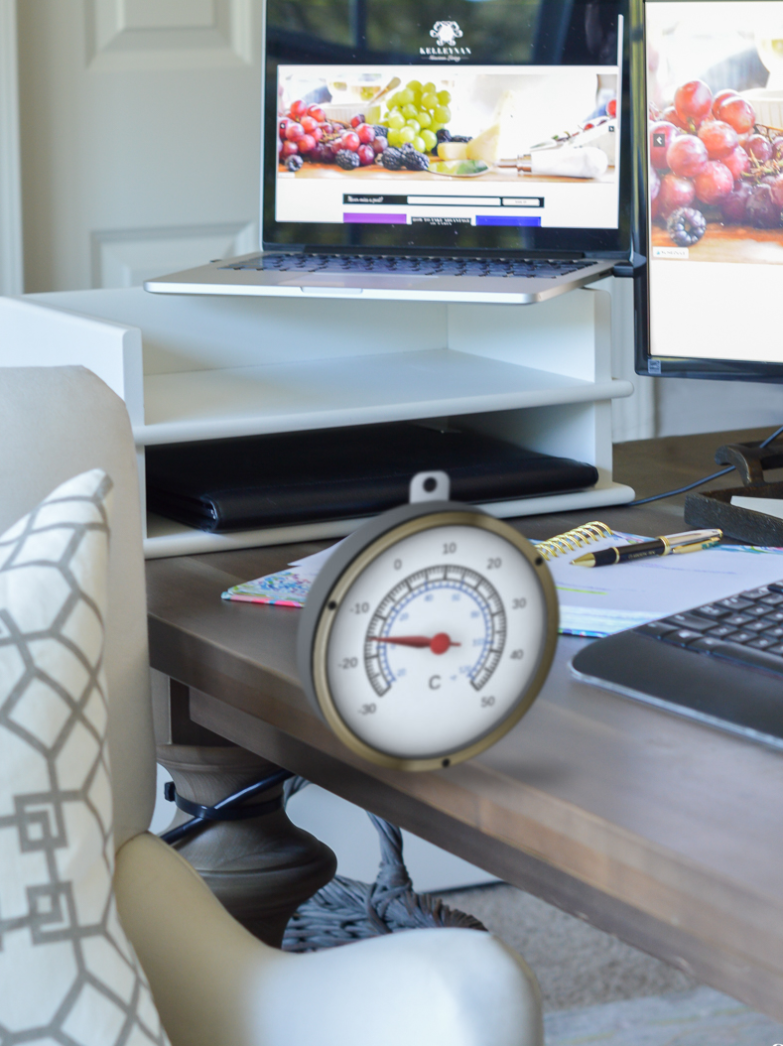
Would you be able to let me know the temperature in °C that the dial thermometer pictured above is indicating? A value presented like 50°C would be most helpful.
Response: -15°C
